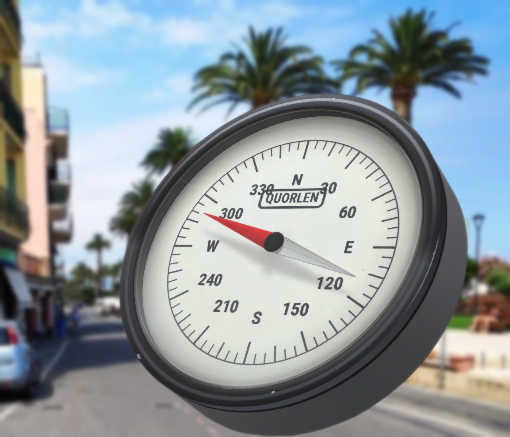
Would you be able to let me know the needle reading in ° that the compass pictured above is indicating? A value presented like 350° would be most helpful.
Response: 290°
